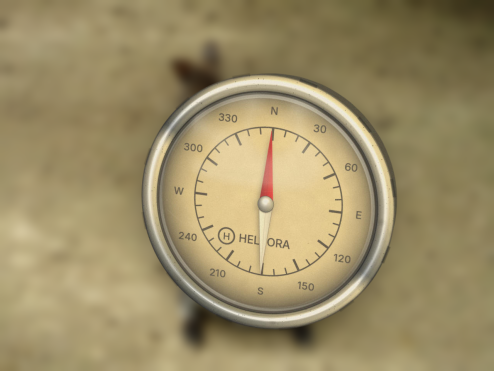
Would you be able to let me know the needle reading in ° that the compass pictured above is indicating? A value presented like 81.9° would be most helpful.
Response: 0°
